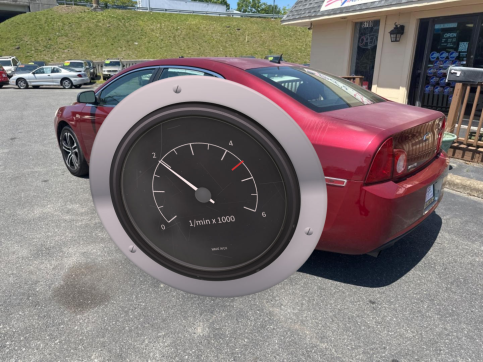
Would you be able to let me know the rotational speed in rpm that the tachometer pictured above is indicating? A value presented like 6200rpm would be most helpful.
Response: 2000rpm
